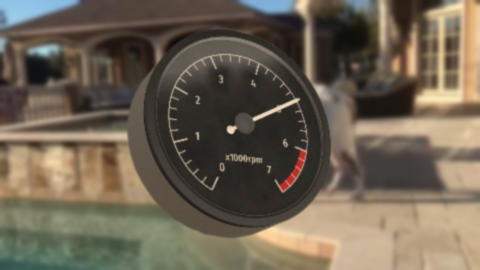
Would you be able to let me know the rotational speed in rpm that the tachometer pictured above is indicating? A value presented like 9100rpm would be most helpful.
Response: 5000rpm
